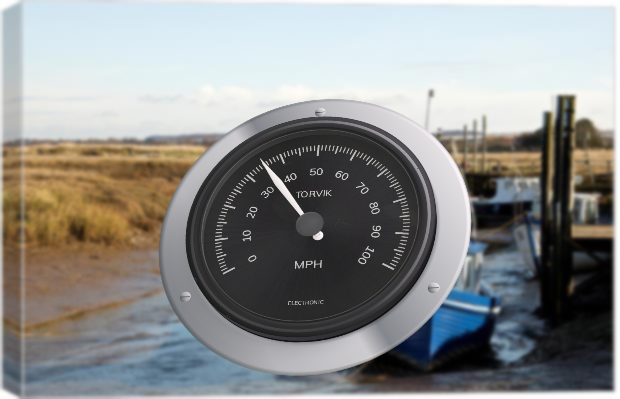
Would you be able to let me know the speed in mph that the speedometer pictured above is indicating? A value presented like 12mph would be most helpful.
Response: 35mph
